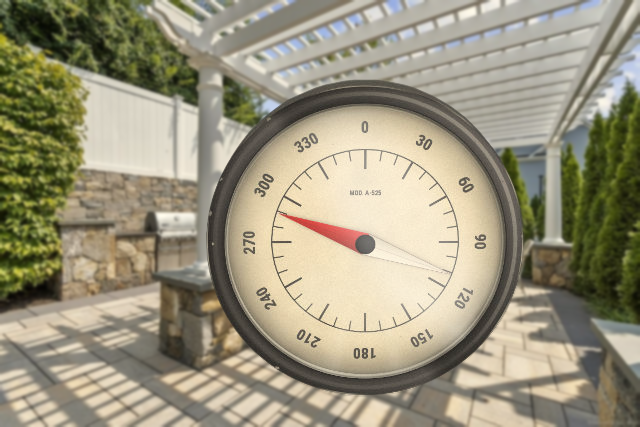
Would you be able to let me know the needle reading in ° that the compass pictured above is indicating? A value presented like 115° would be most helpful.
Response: 290°
